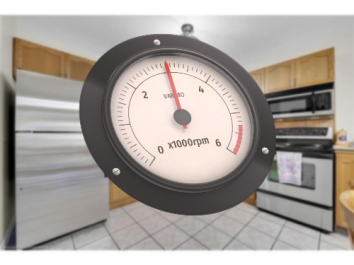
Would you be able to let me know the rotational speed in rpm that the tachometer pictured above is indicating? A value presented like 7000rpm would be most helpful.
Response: 3000rpm
